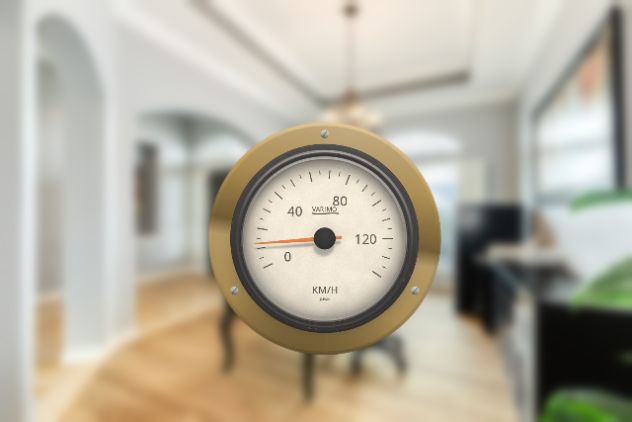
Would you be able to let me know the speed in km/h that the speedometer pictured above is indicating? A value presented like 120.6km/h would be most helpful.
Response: 12.5km/h
